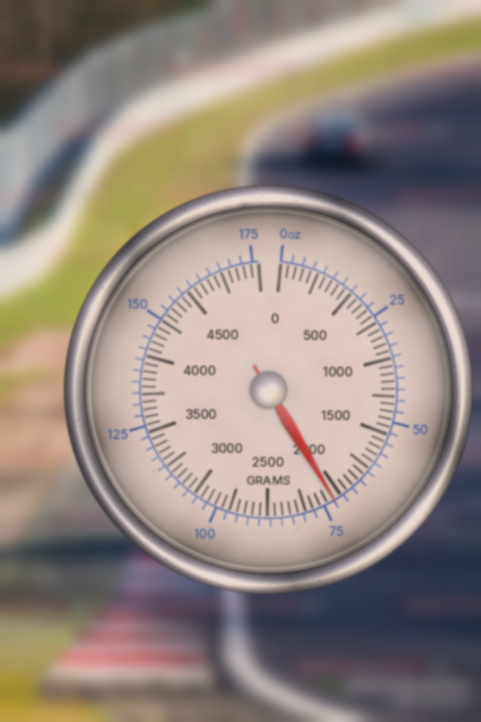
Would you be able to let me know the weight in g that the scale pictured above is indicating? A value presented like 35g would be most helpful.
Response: 2050g
